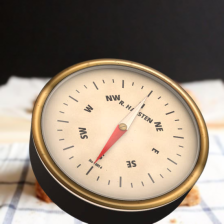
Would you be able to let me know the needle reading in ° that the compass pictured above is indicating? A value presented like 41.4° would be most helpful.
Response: 180°
